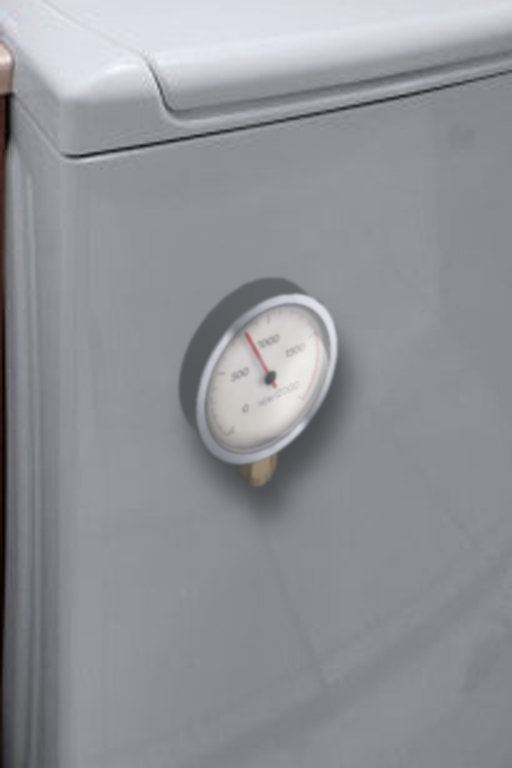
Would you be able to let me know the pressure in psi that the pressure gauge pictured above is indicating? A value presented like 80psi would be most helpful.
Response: 800psi
